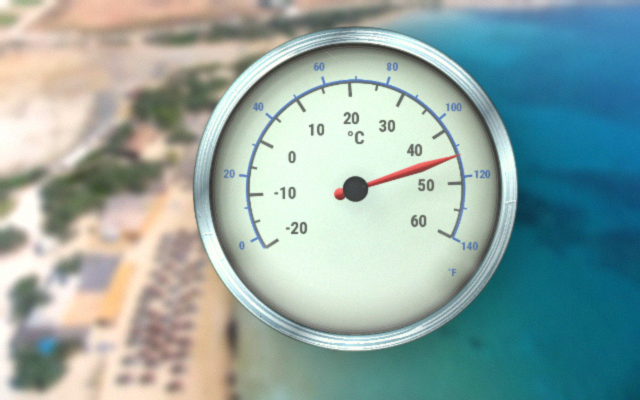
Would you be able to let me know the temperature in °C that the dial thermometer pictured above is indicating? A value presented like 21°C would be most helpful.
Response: 45°C
